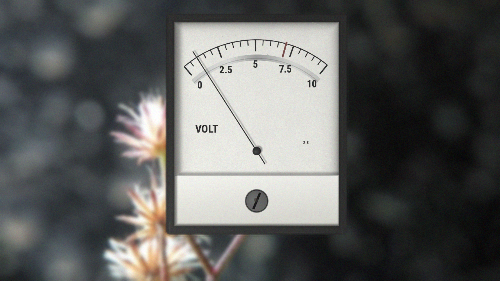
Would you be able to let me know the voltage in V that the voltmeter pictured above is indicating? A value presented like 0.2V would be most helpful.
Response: 1V
